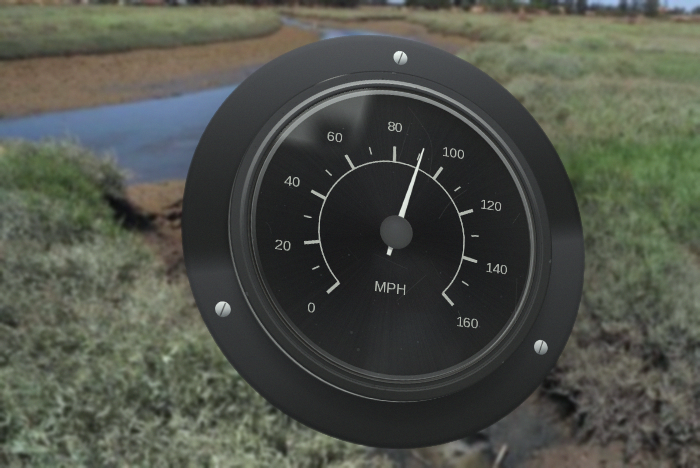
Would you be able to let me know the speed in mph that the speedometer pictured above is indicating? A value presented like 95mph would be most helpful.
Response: 90mph
